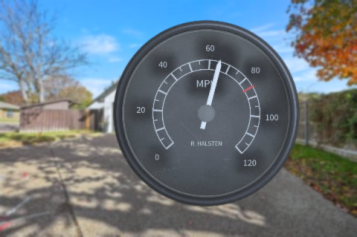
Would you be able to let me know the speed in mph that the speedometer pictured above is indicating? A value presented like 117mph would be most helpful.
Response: 65mph
